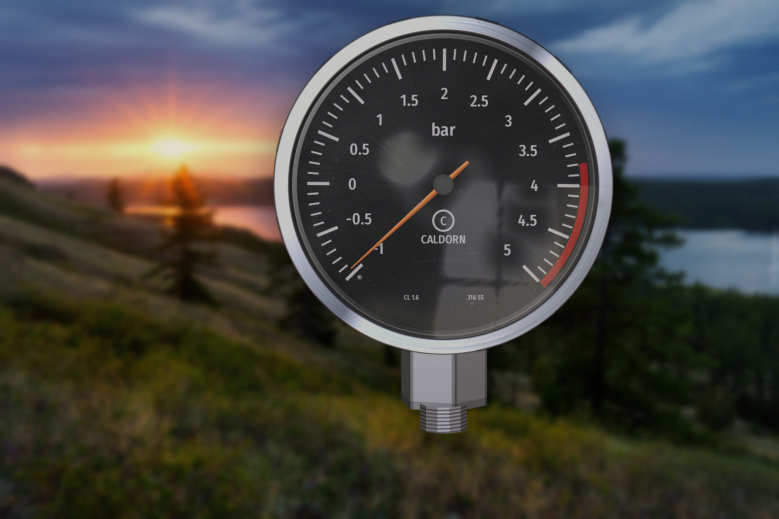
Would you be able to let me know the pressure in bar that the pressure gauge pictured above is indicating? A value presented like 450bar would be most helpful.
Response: -0.95bar
